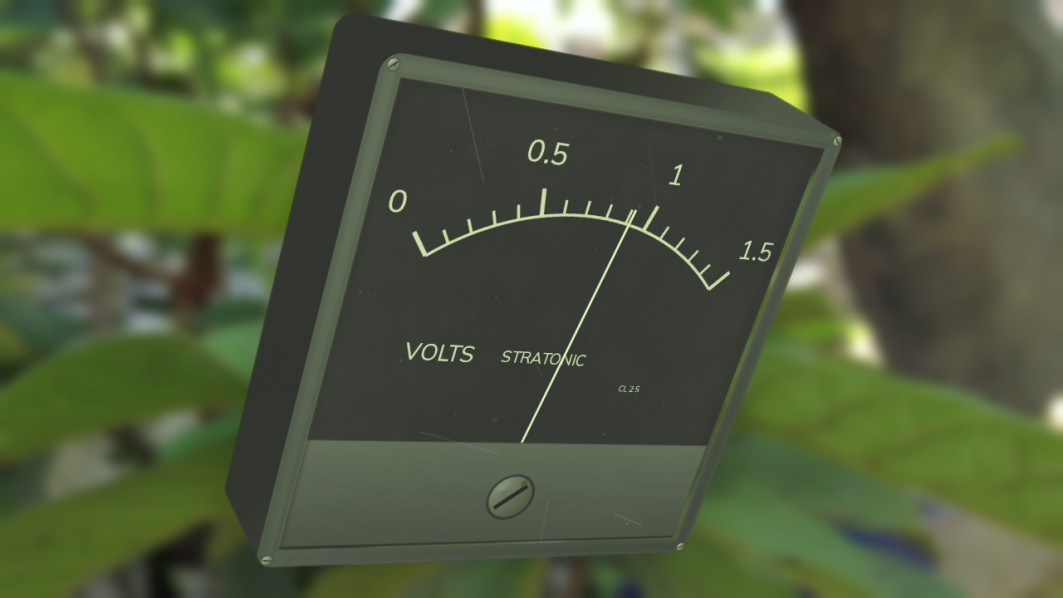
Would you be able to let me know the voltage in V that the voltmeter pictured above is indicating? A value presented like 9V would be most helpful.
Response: 0.9V
